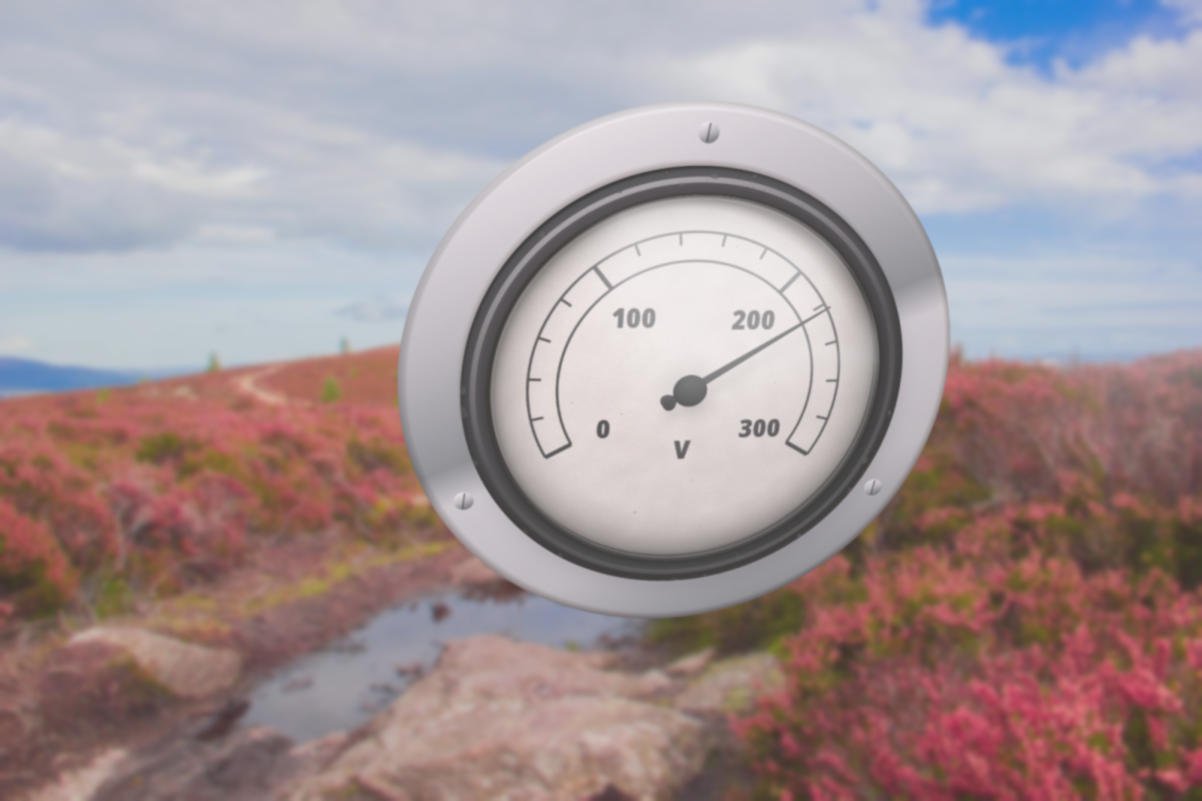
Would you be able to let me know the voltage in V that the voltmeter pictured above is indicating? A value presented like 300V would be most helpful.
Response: 220V
